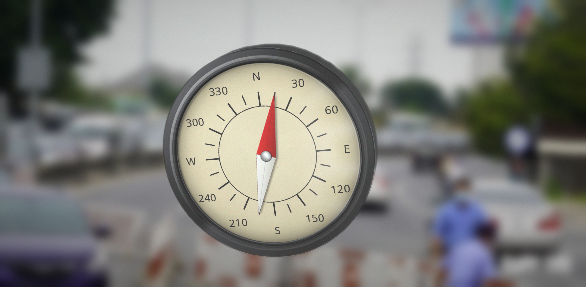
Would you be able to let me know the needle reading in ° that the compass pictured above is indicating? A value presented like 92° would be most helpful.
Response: 15°
